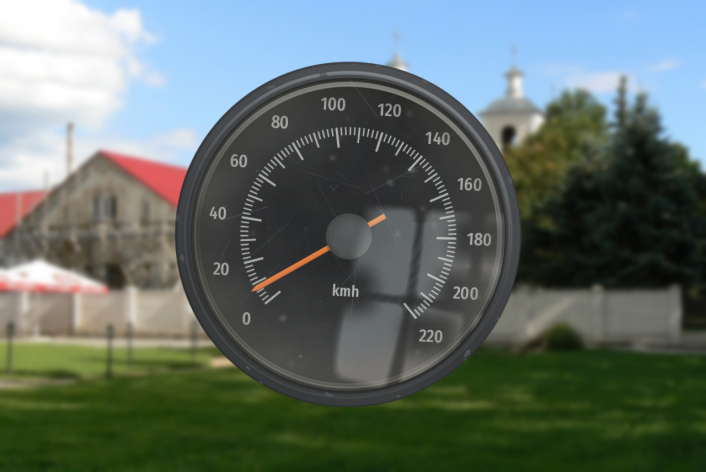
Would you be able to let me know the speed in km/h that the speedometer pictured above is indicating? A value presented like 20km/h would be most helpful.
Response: 8km/h
